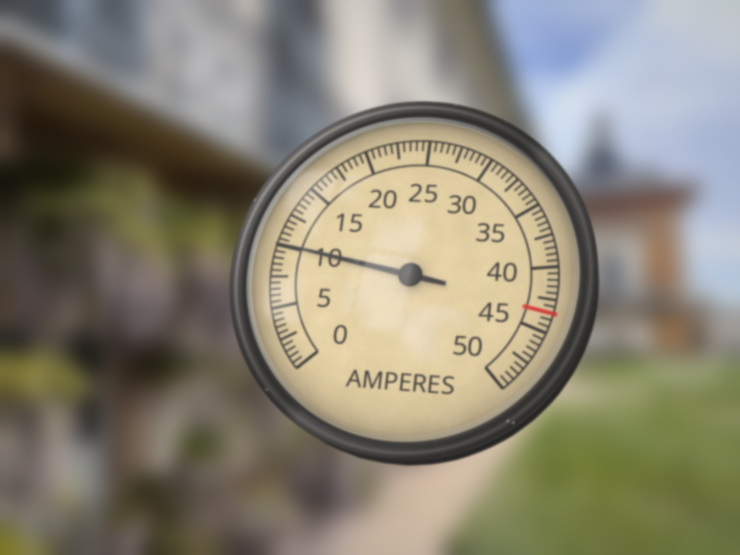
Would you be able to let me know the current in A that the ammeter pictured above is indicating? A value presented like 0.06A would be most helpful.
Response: 10A
